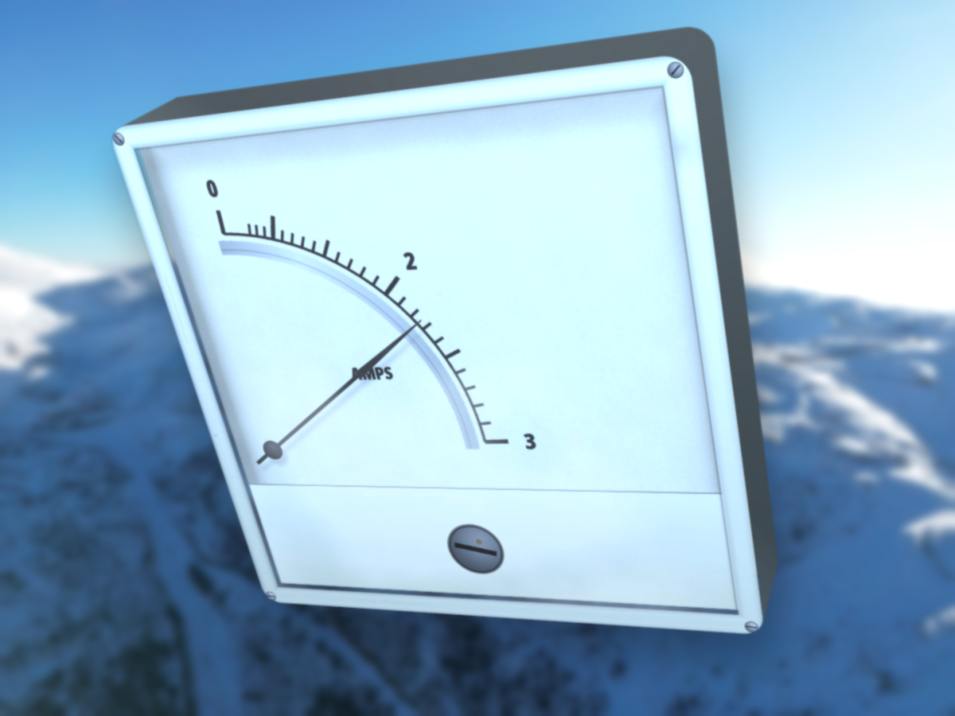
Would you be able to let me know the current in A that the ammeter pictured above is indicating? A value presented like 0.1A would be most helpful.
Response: 2.25A
